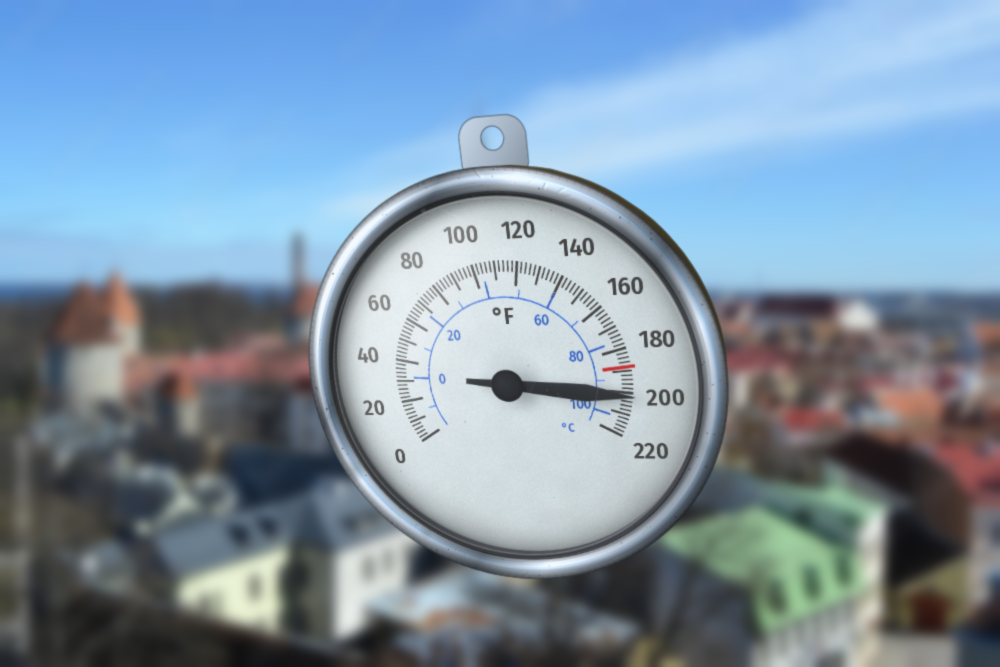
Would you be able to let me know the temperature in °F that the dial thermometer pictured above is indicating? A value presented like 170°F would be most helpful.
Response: 200°F
